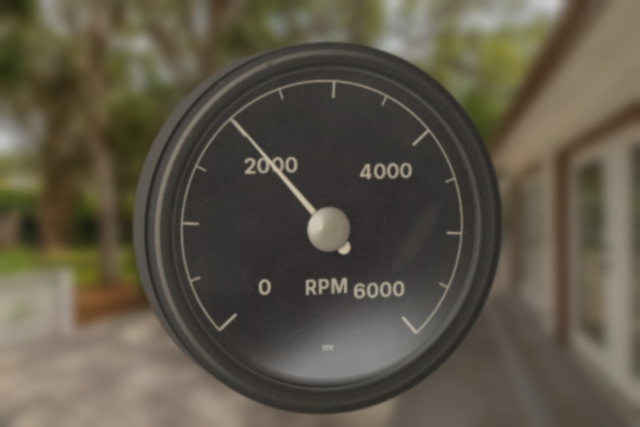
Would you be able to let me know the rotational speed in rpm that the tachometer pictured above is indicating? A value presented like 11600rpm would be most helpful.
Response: 2000rpm
